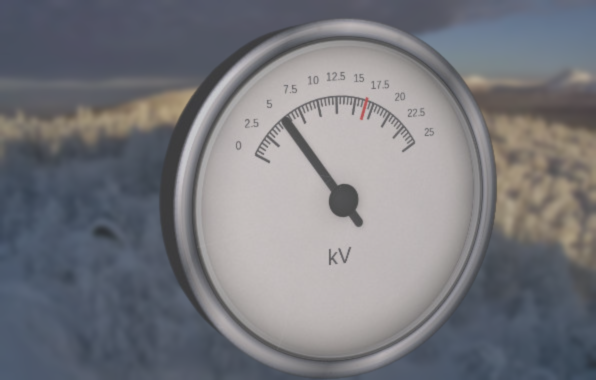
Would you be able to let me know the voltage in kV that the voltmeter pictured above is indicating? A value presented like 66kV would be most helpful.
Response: 5kV
